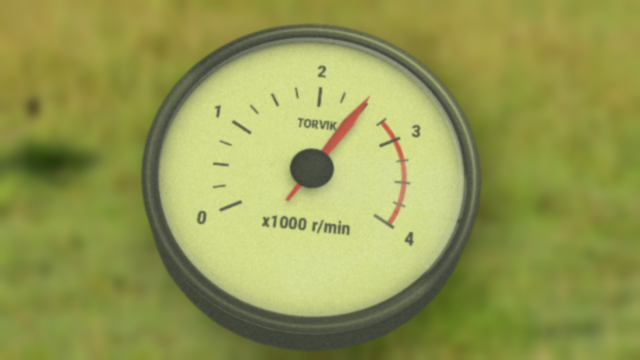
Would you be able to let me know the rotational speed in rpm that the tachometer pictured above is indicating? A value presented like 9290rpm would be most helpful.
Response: 2500rpm
